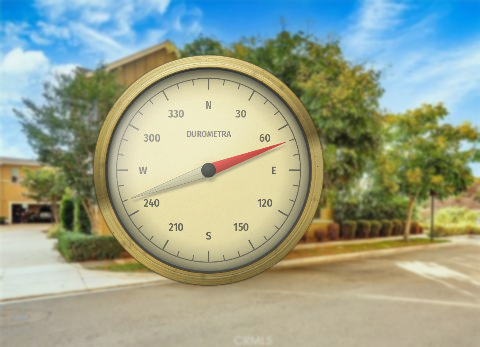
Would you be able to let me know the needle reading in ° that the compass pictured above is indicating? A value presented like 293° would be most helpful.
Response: 70°
